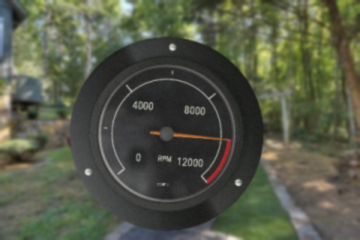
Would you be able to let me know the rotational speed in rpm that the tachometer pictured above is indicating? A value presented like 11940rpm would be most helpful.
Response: 10000rpm
